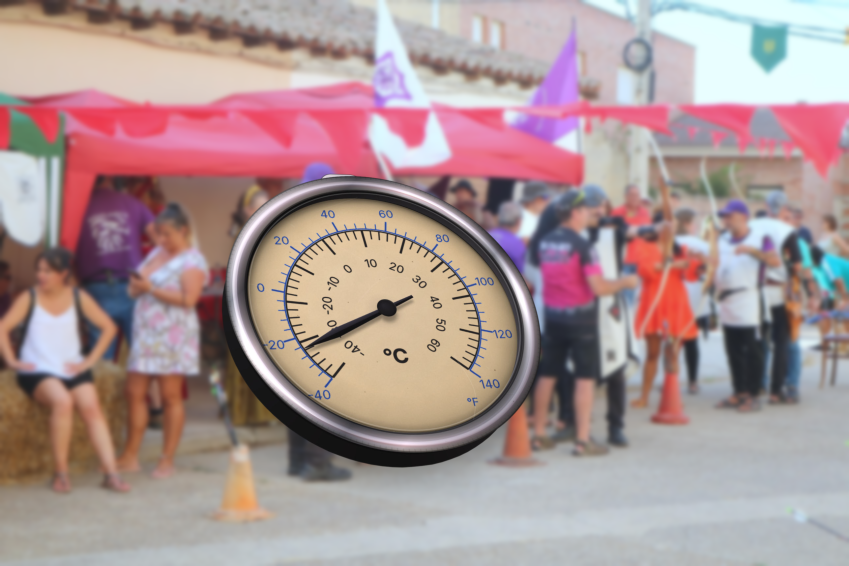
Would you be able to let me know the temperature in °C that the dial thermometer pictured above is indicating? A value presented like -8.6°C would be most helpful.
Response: -32°C
